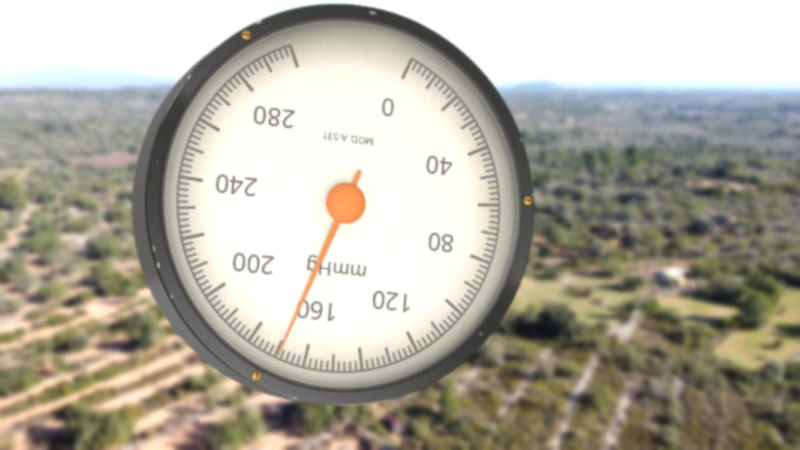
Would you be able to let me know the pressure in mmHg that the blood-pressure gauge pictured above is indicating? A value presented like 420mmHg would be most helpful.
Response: 170mmHg
